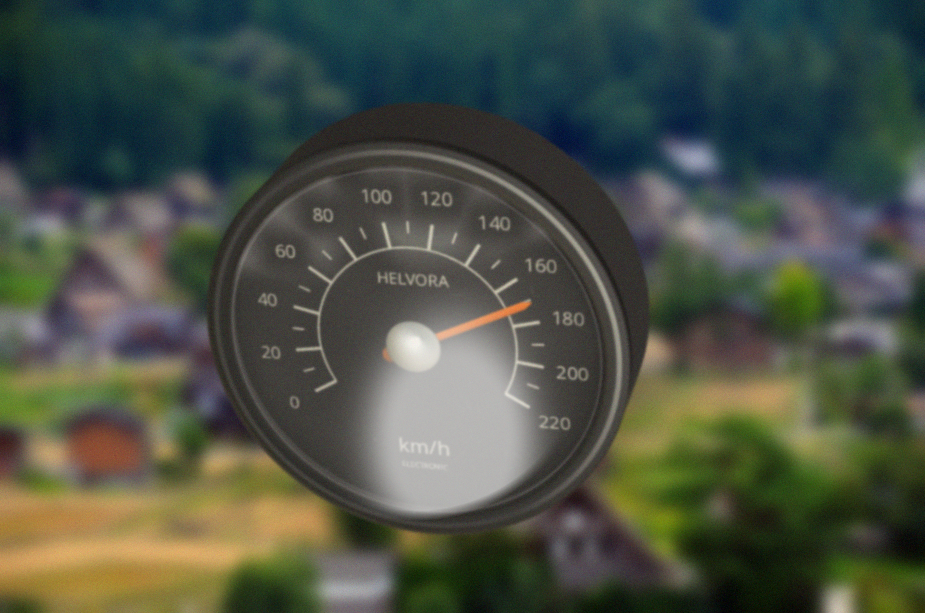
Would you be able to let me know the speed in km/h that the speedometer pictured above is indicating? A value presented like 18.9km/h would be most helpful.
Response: 170km/h
